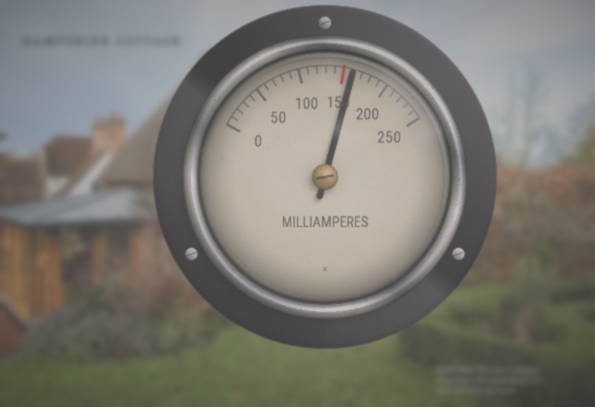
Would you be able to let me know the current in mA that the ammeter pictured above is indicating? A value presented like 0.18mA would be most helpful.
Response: 160mA
